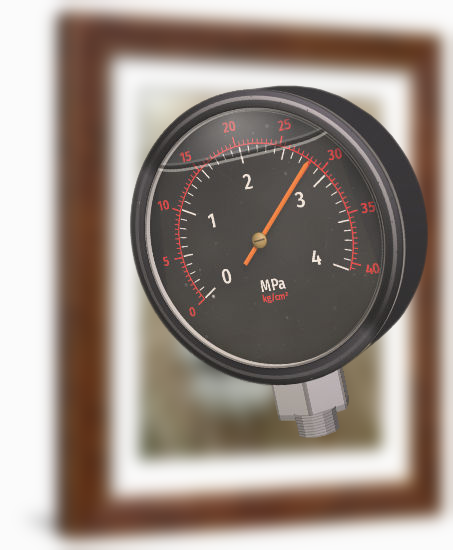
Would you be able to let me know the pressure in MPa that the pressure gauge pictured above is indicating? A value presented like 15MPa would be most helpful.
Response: 2.8MPa
